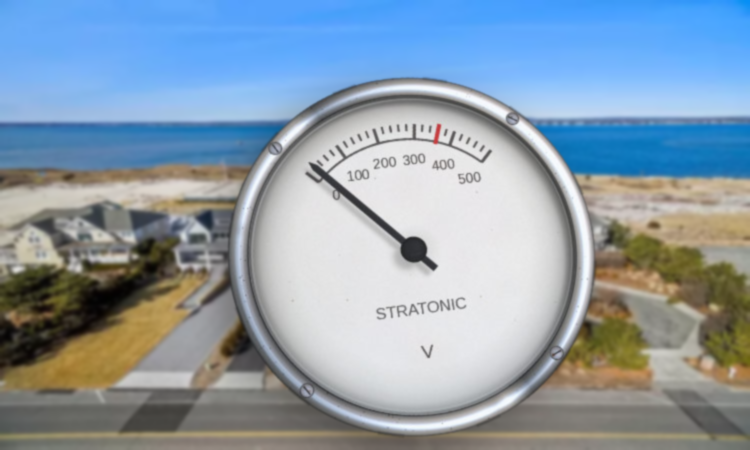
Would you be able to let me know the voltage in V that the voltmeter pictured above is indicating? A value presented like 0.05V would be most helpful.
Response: 20V
